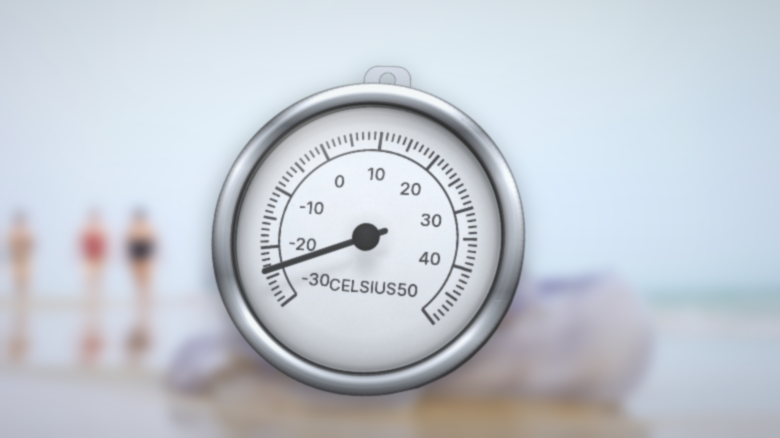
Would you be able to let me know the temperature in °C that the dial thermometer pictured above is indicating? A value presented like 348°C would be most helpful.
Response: -24°C
